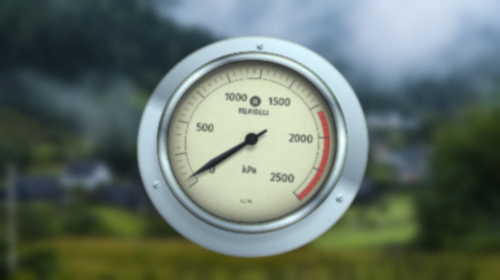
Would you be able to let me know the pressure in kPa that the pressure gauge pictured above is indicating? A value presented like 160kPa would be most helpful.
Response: 50kPa
